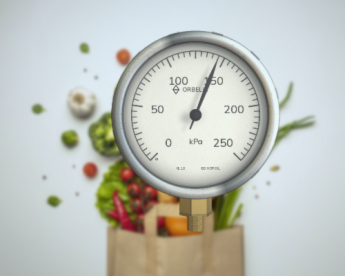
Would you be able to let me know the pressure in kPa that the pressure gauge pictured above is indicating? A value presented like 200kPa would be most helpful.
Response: 145kPa
